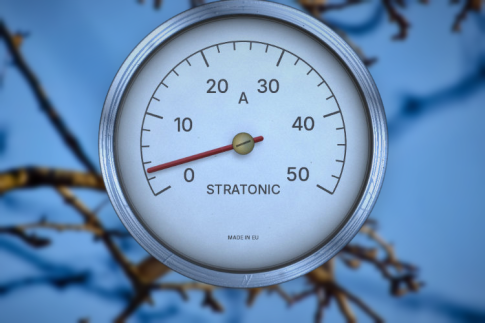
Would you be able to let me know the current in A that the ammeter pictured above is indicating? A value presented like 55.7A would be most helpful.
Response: 3A
